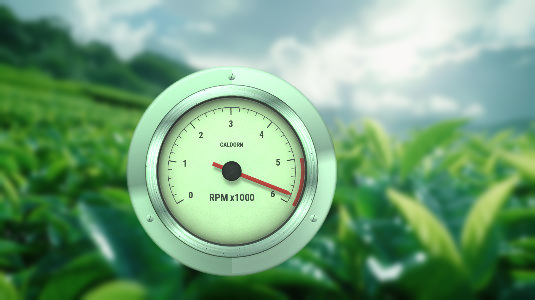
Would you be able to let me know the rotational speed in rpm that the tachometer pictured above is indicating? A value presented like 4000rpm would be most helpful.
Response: 5800rpm
